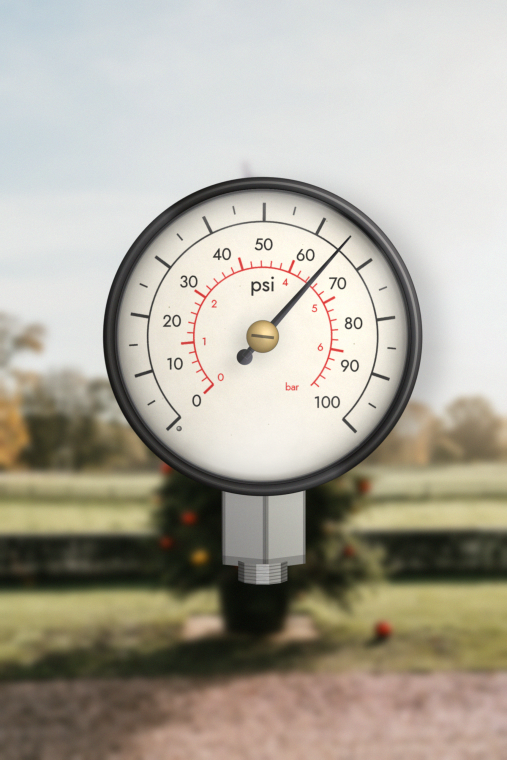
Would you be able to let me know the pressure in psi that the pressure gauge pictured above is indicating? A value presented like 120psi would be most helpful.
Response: 65psi
